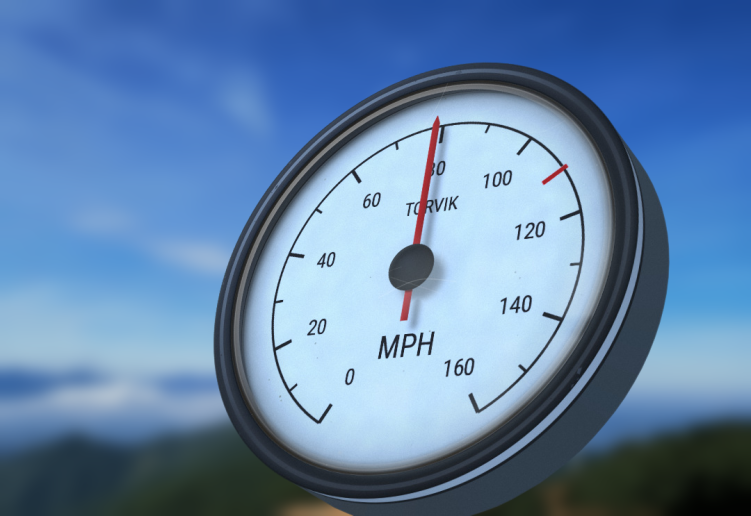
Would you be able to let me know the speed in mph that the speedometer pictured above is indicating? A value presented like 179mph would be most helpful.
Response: 80mph
